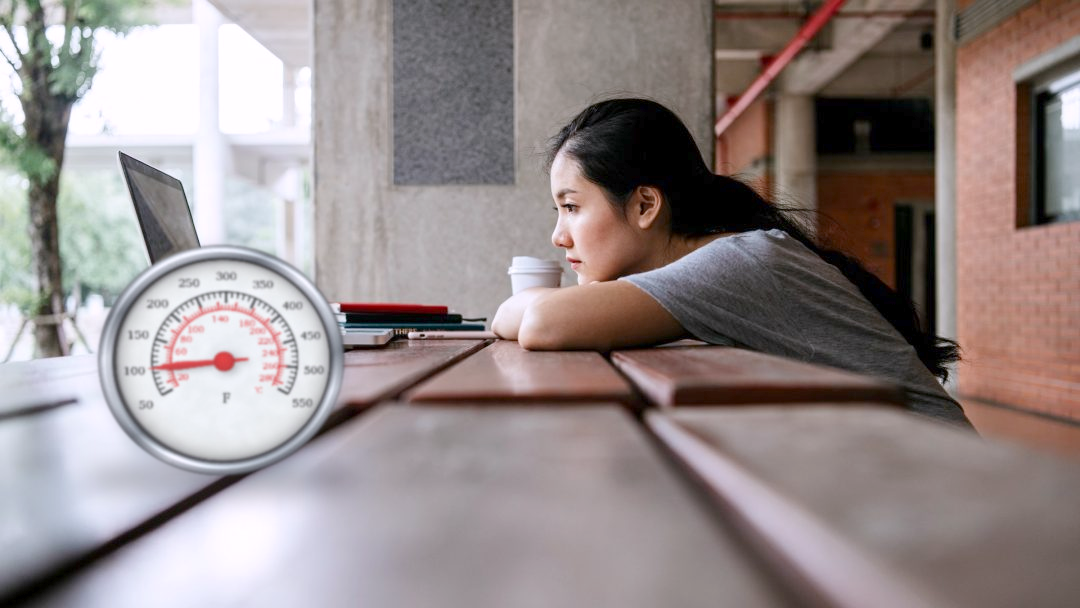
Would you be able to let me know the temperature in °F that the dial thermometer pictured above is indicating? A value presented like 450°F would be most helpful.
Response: 100°F
